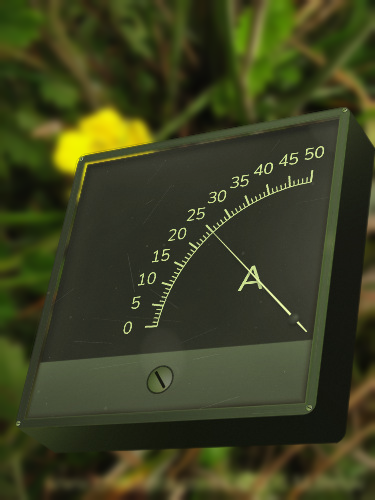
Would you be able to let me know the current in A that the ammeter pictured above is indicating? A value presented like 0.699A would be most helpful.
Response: 25A
